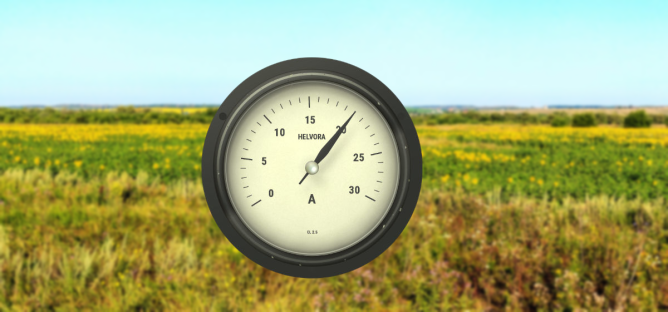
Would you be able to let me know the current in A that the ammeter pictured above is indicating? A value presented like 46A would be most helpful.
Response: 20A
